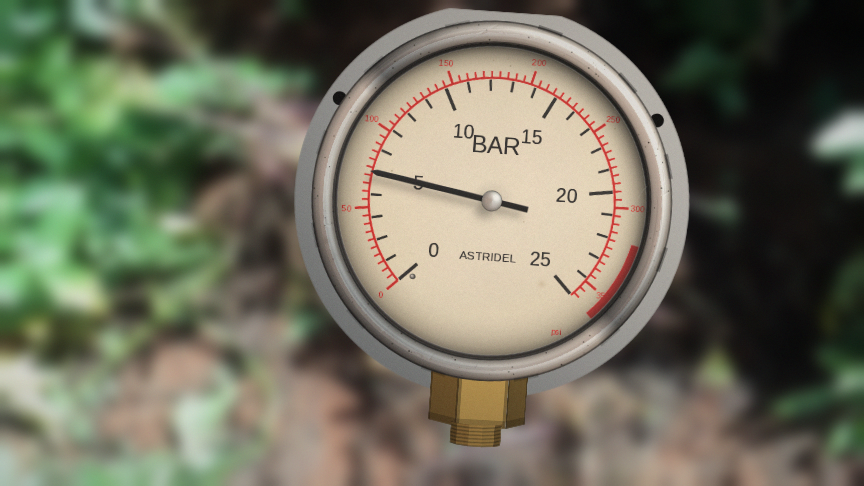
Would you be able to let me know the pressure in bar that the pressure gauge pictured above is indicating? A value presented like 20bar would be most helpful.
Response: 5bar
